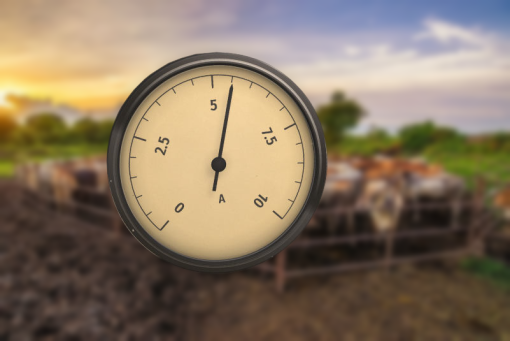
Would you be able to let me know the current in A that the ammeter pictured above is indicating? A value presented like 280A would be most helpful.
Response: 5.5A
